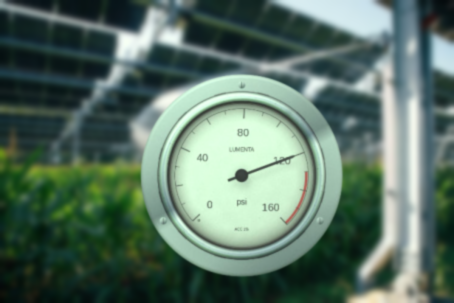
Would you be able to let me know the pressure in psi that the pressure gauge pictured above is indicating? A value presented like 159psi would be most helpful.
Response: 120psi
